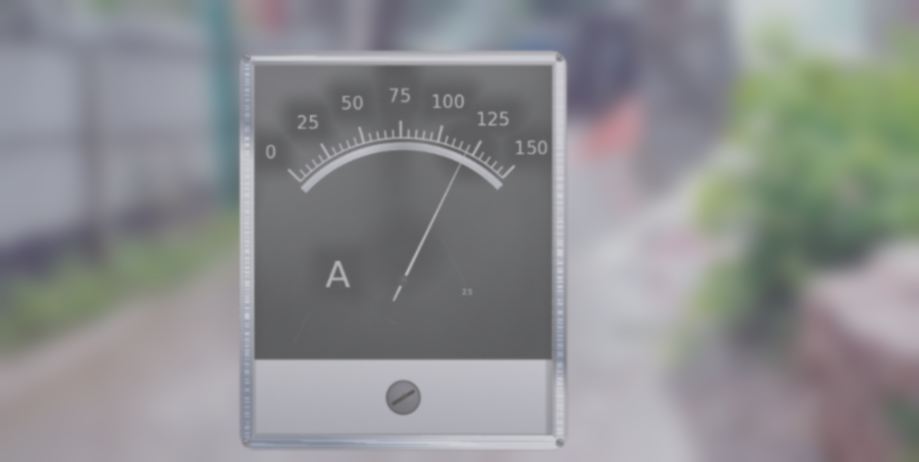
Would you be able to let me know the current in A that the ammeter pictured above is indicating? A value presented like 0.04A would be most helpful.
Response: 120A
